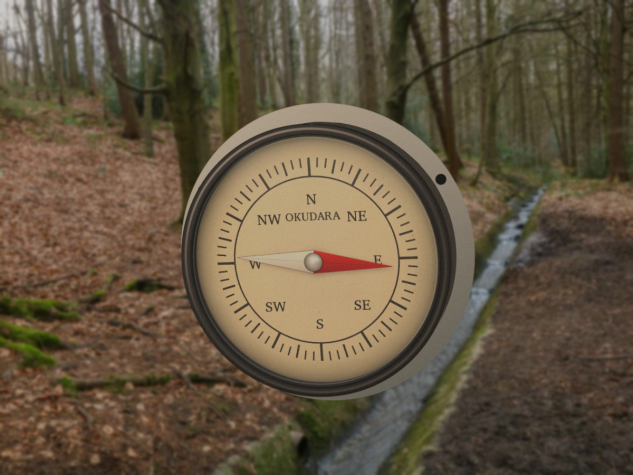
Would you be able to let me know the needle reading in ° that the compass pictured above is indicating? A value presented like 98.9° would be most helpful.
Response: 95°
